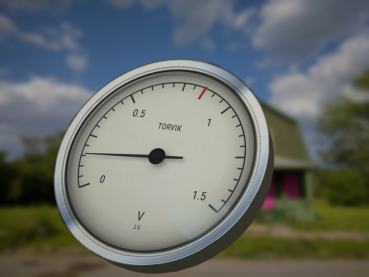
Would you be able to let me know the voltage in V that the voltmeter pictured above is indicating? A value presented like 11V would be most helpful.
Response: 0.15V
